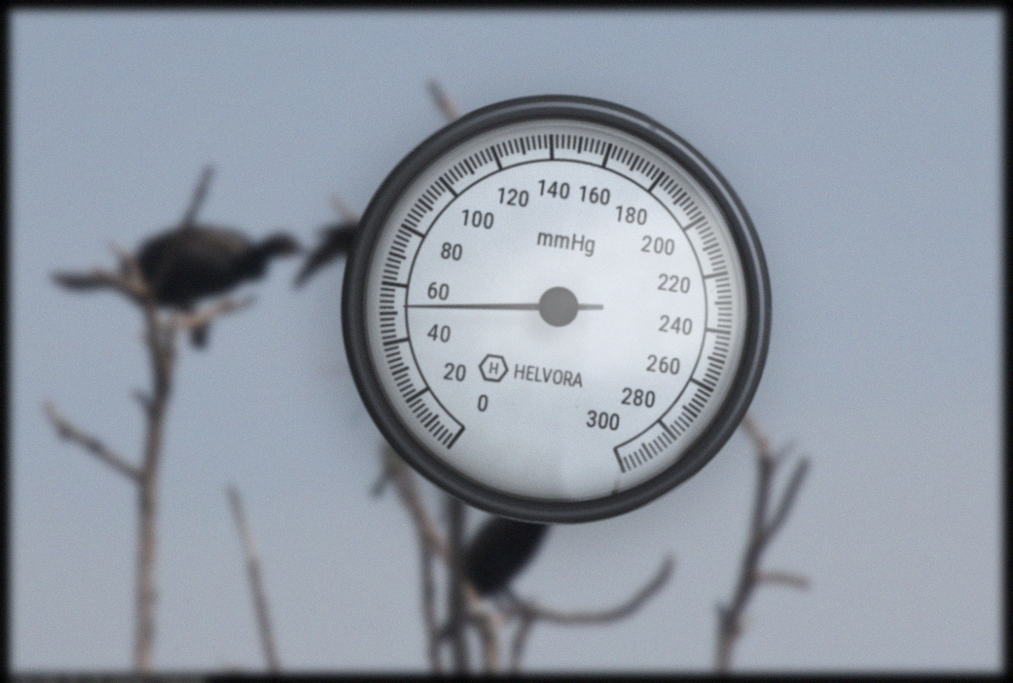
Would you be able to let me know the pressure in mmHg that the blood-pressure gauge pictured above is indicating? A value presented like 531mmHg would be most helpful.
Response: 52mmHg
